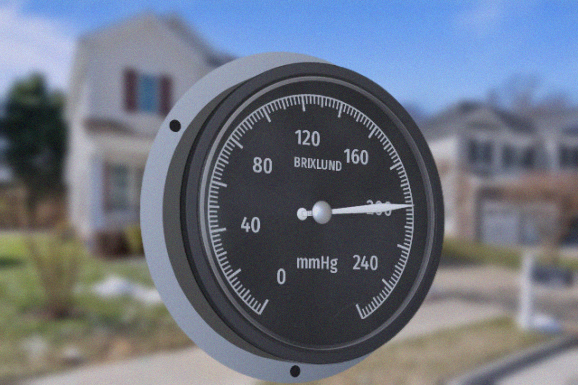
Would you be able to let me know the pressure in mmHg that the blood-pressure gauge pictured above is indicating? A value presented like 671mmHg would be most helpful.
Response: 200mmHg
